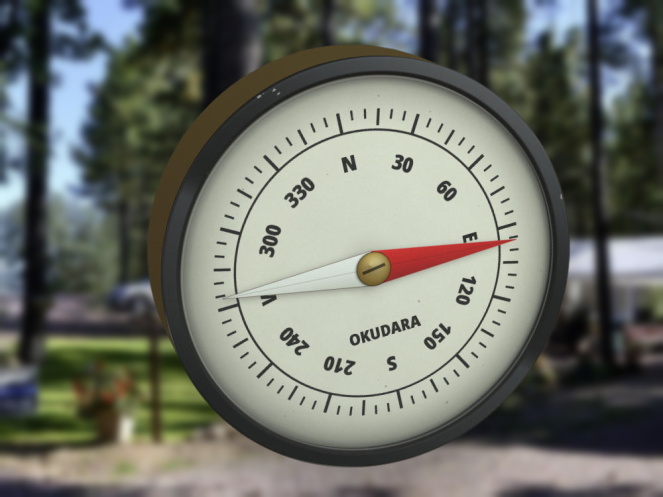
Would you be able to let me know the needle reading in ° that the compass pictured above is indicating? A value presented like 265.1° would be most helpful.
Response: 95°
